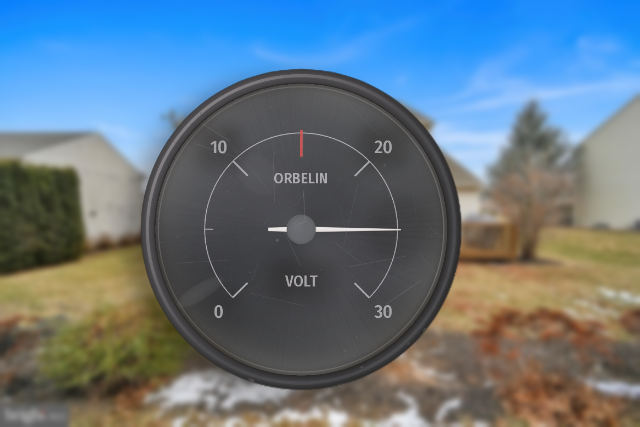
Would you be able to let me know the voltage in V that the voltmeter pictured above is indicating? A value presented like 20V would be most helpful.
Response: 25V
